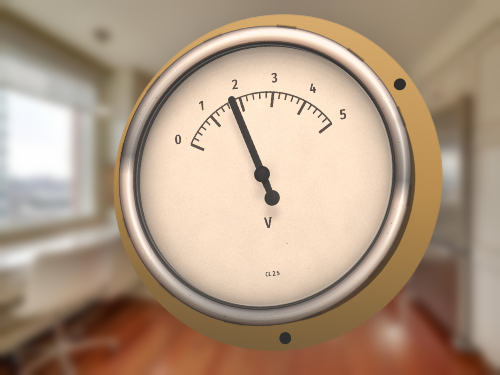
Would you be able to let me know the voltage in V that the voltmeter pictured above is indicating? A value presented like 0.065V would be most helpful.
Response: 1.8V
